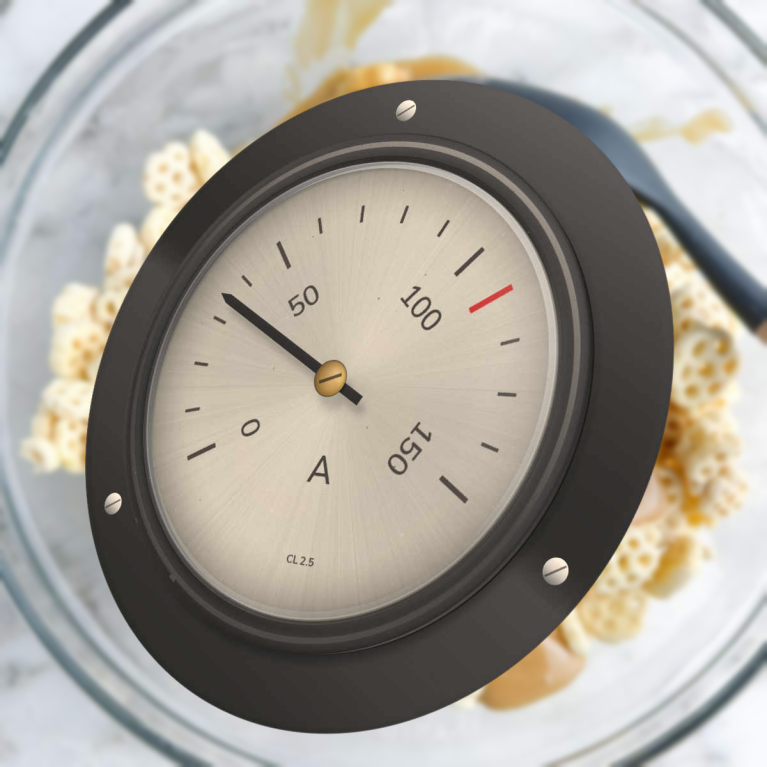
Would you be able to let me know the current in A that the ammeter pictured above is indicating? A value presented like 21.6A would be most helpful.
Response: 35A
